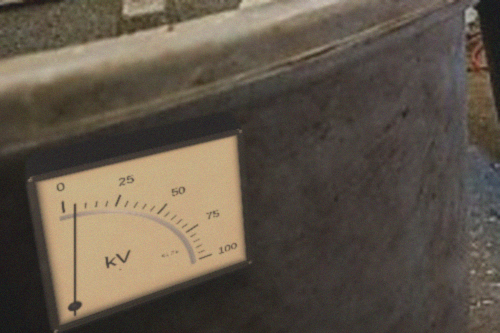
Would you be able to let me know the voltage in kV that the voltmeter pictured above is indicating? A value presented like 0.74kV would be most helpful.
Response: 5kV
